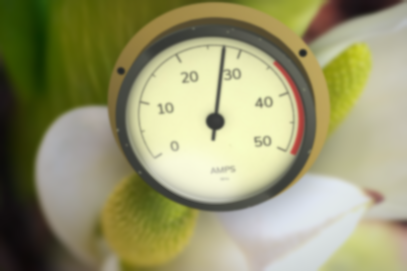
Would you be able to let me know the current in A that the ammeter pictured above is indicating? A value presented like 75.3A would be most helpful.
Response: 27.5A
